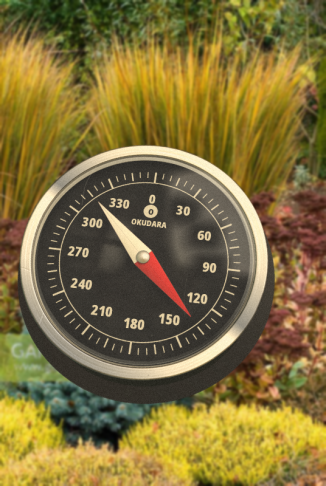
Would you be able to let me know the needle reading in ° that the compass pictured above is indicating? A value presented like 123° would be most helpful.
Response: 135°
